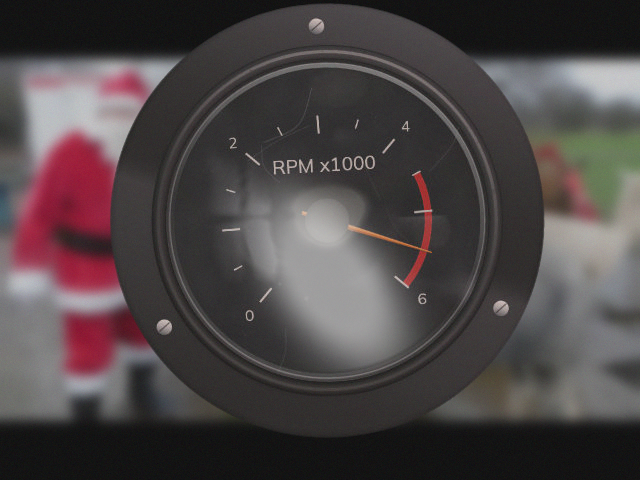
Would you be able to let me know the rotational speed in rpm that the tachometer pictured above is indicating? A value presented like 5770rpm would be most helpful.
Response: 5500rpm
